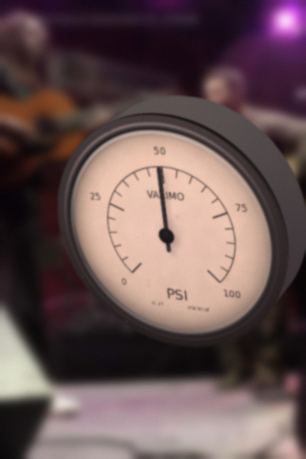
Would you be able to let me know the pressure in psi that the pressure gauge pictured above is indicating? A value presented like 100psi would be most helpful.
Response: 50psi
